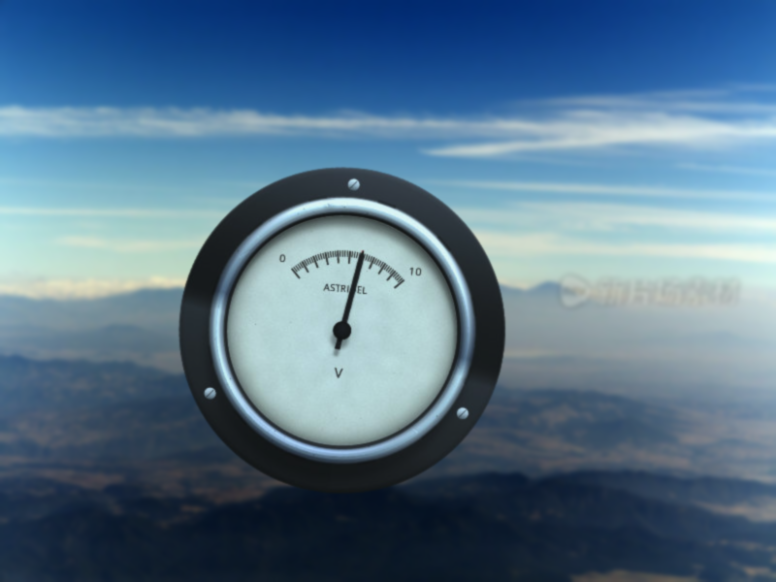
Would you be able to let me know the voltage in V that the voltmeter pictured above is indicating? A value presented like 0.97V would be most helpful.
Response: 6V
